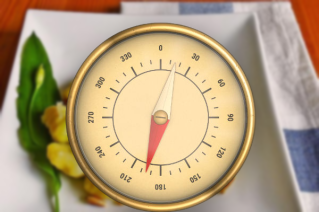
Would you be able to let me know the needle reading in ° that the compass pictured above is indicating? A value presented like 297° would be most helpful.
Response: 195°
